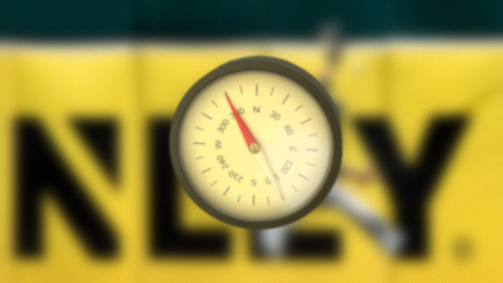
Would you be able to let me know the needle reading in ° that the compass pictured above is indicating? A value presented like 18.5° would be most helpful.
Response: 330°
